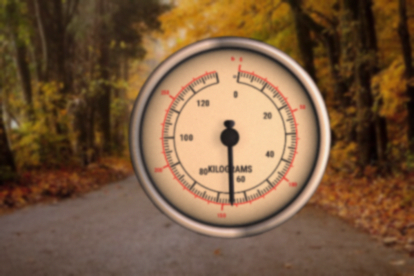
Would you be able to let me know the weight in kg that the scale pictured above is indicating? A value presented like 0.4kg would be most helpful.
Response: 65kg
